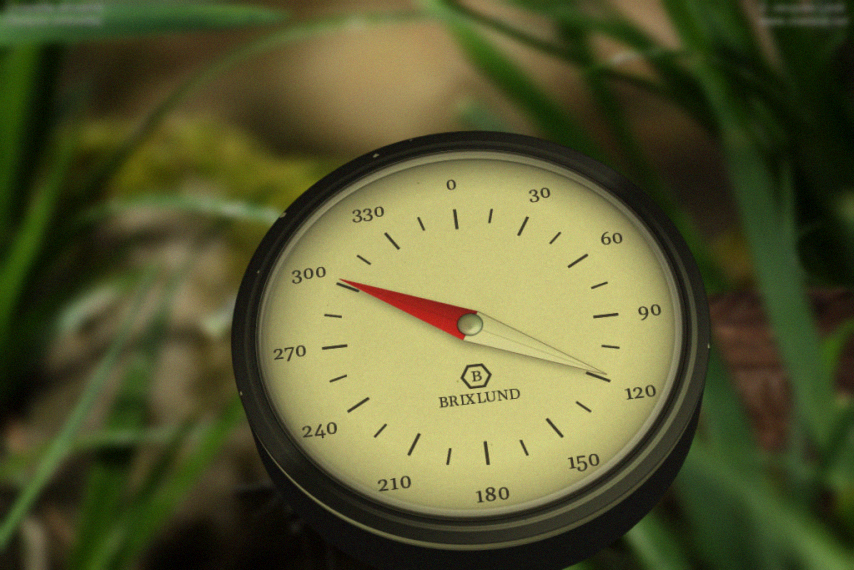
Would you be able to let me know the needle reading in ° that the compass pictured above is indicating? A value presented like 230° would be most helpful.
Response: 300°
